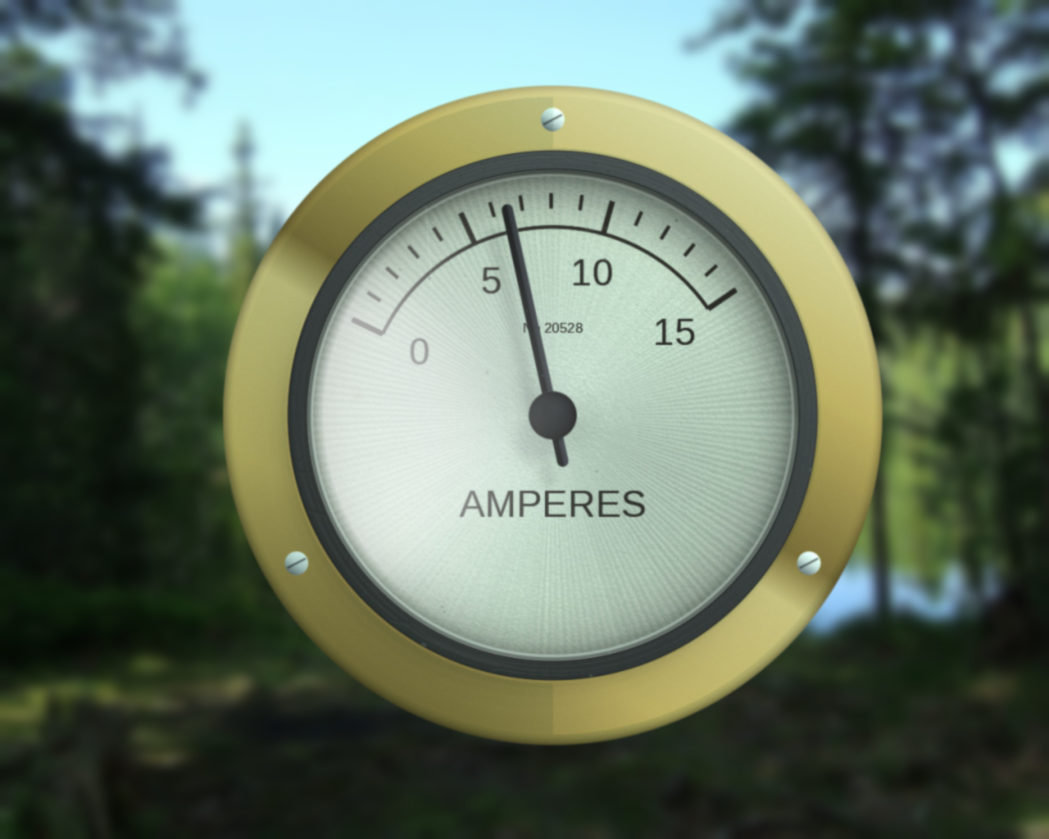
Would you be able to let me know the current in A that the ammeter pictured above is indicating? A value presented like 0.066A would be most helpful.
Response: 6.5A
